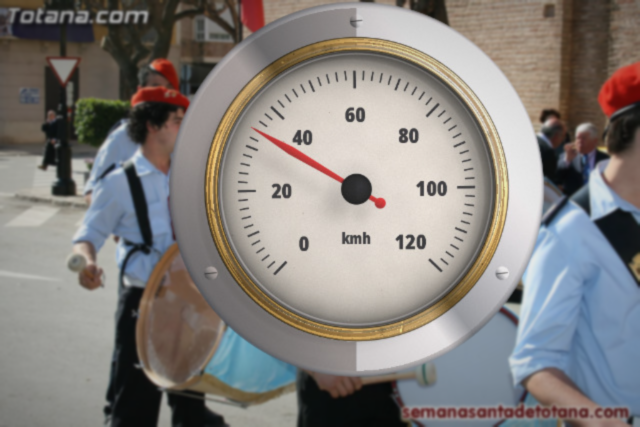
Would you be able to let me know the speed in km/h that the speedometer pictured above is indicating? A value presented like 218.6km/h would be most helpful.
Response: 34km/h
